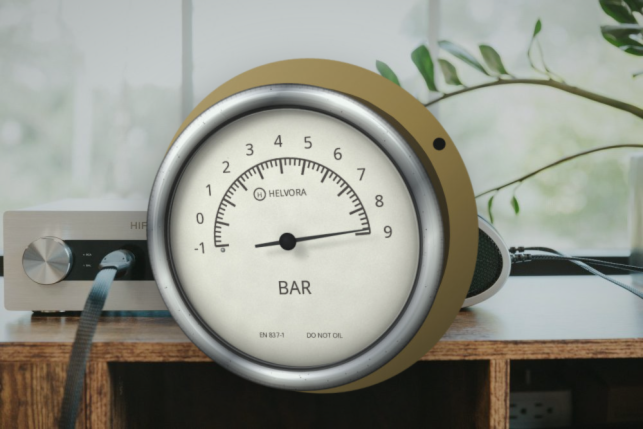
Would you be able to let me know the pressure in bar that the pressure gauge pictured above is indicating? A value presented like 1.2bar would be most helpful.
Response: 8.8bar
